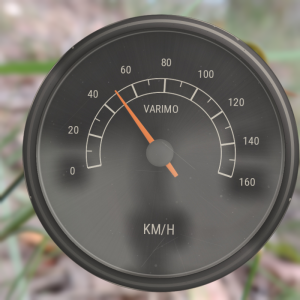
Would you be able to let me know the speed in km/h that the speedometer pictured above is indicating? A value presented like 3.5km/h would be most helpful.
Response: 50km/h
